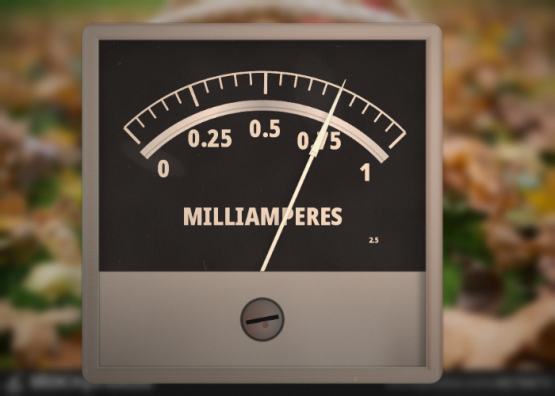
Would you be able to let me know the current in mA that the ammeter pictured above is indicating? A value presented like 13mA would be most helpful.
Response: 0.75mA
